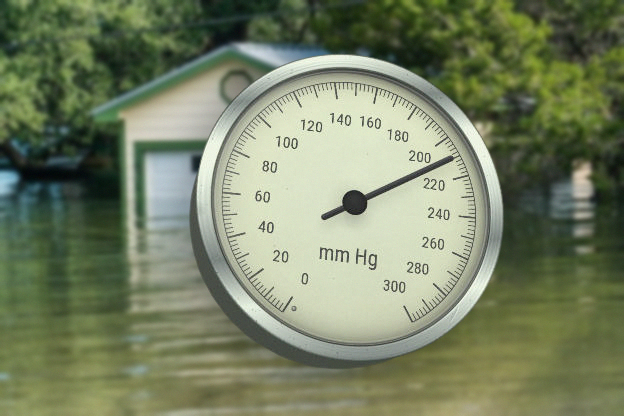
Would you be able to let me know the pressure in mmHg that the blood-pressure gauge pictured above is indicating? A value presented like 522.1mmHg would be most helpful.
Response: 210mmHg
